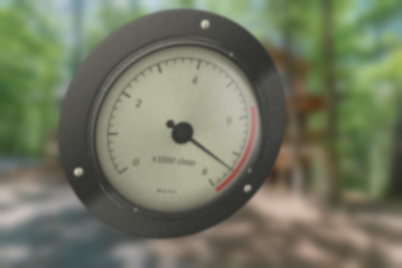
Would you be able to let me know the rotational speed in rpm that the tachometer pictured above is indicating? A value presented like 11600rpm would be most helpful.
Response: 7400rpm
